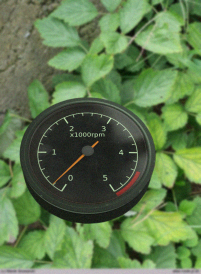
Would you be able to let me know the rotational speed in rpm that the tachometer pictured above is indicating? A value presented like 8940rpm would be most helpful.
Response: 200rpm
